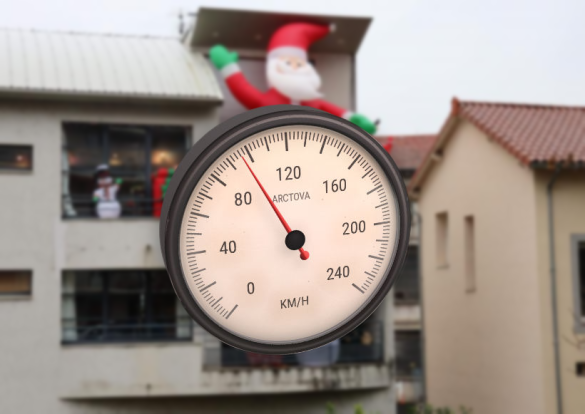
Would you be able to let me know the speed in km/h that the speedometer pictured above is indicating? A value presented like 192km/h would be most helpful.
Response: 96km/h
